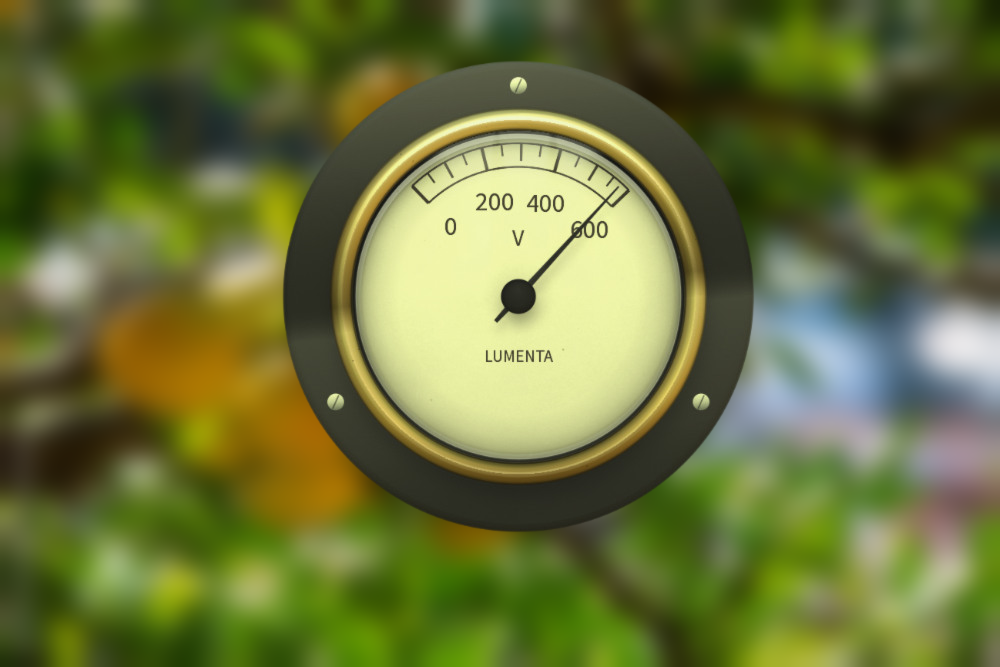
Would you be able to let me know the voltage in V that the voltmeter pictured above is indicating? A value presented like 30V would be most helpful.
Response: 575V
